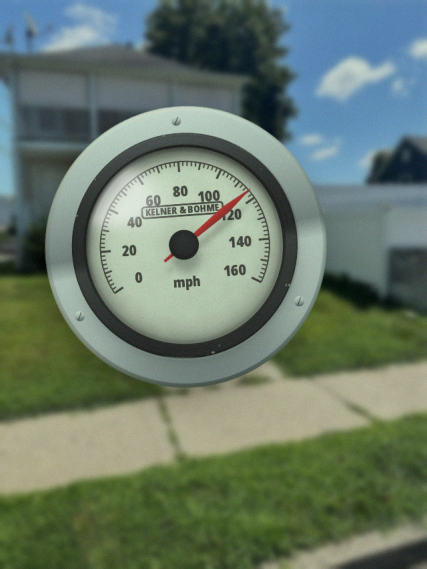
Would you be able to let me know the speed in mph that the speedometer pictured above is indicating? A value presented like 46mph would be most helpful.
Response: 116mph
